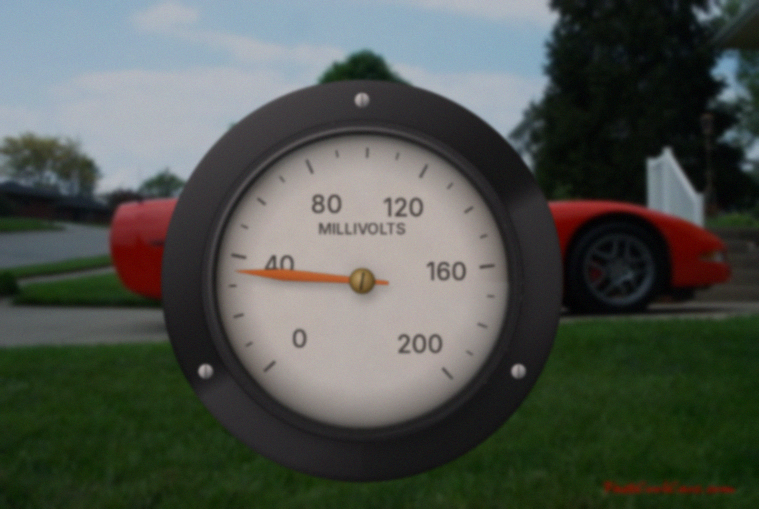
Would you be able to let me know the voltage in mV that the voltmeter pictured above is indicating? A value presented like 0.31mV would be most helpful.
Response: 35mV
